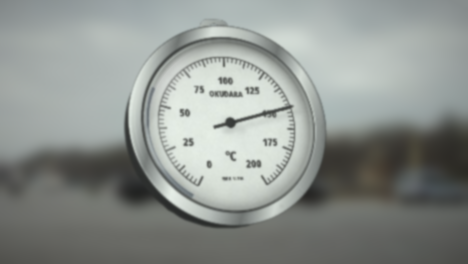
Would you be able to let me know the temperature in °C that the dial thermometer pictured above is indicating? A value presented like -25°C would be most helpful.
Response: 150°C
